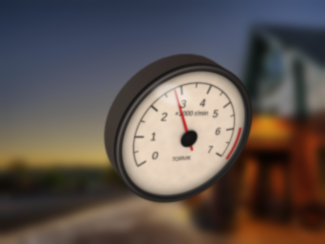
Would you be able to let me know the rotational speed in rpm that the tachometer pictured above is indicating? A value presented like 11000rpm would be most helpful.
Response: 2750rpm
